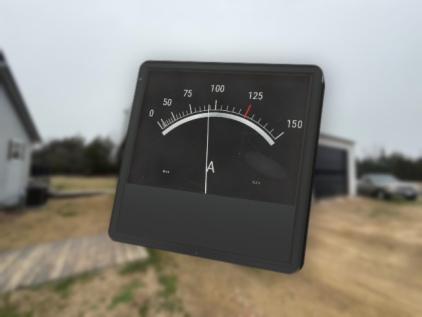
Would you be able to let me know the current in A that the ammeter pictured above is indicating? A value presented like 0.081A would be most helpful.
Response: 95A
